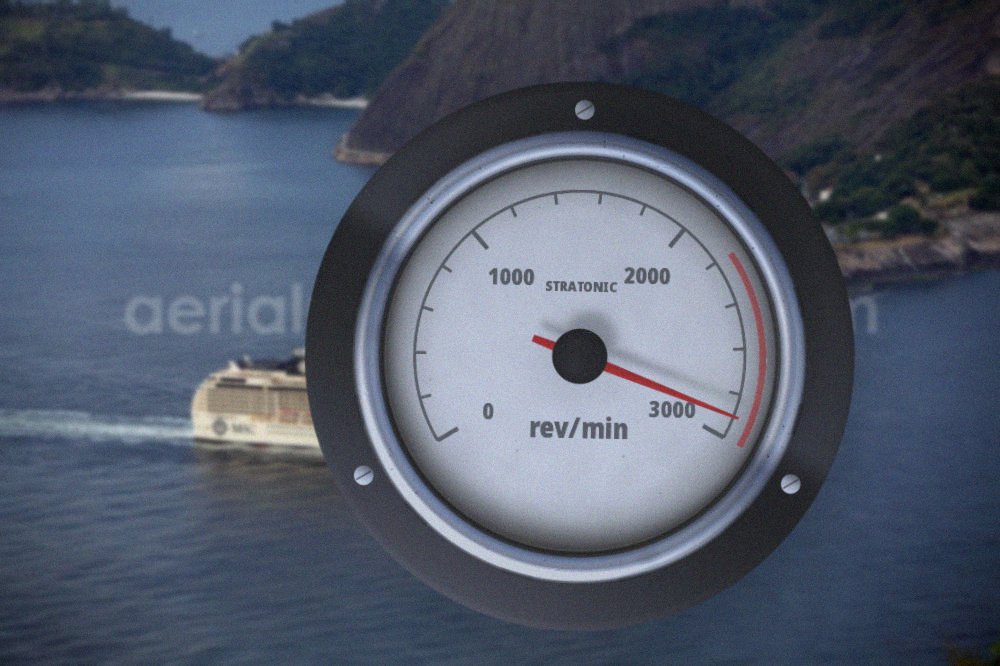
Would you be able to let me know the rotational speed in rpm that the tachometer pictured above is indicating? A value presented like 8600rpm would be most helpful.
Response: 2900rpm
